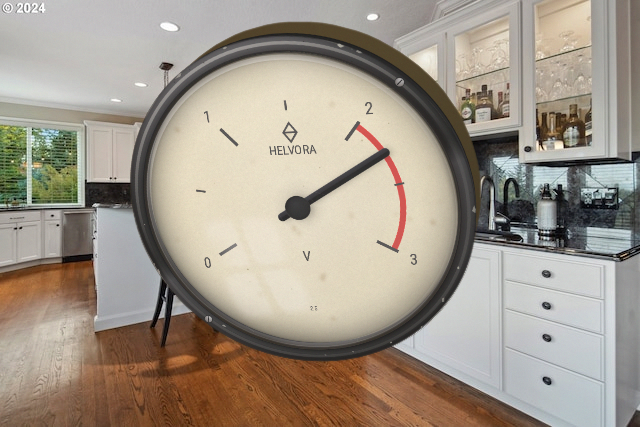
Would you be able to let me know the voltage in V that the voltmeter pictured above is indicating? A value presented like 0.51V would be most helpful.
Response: 2.25V
